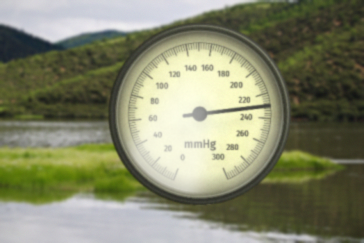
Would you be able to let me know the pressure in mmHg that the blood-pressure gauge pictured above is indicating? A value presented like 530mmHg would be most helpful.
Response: 230mmHg
